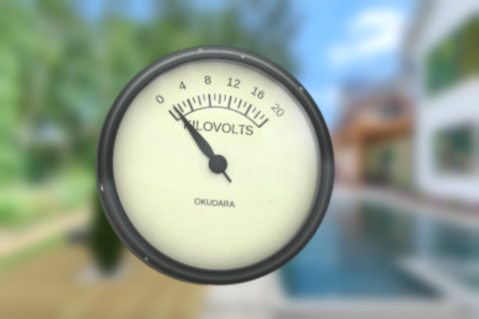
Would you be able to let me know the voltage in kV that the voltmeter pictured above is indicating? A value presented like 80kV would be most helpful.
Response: 1kV
